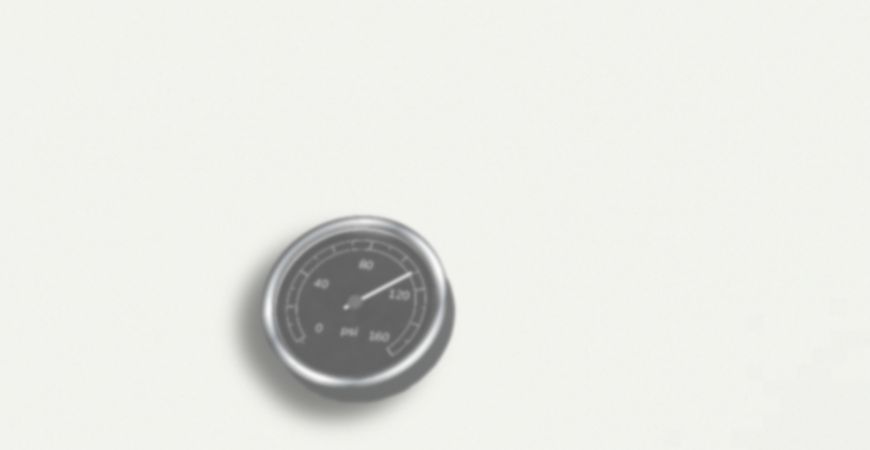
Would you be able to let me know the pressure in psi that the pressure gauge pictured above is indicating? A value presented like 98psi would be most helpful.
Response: 110psi
